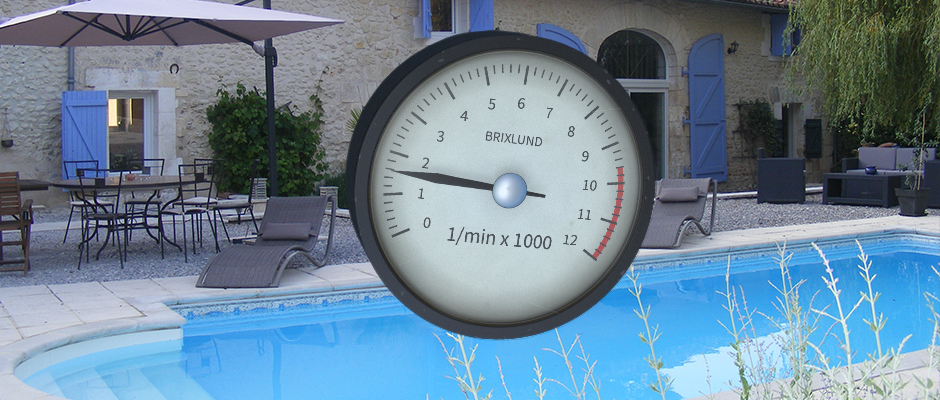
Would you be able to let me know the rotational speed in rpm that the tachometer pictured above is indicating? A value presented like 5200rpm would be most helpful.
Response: 1600rpm
